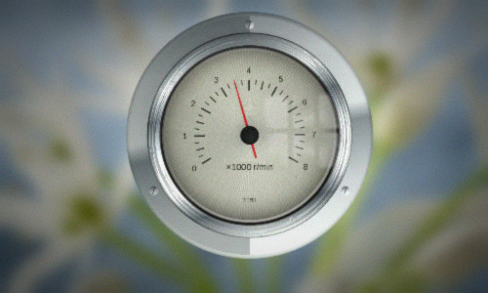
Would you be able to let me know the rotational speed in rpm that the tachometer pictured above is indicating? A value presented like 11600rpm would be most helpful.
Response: 3500rpm
